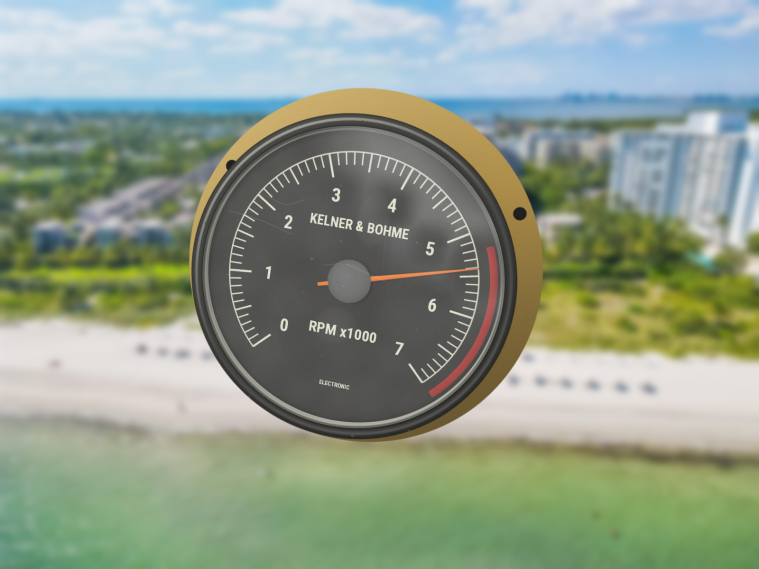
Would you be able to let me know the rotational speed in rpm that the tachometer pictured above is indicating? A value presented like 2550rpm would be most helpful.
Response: 5400rpm
